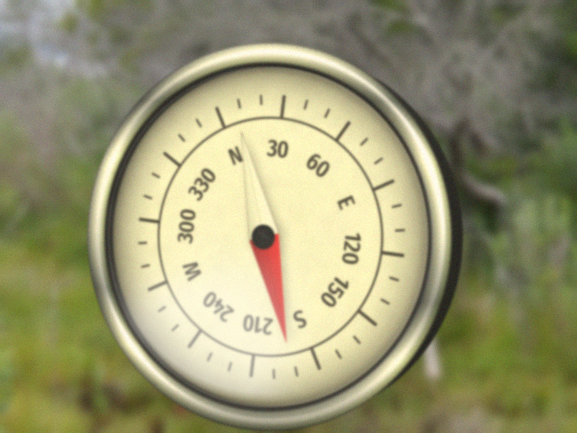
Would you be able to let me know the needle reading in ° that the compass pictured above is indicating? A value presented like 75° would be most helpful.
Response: 190°
